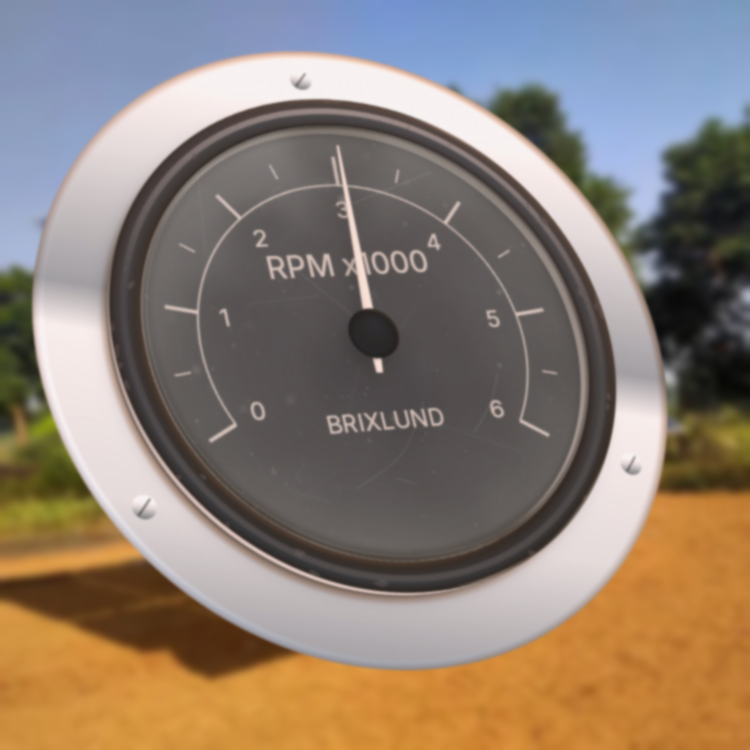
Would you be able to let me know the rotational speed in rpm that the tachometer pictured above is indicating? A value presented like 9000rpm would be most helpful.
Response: 3000rpm
